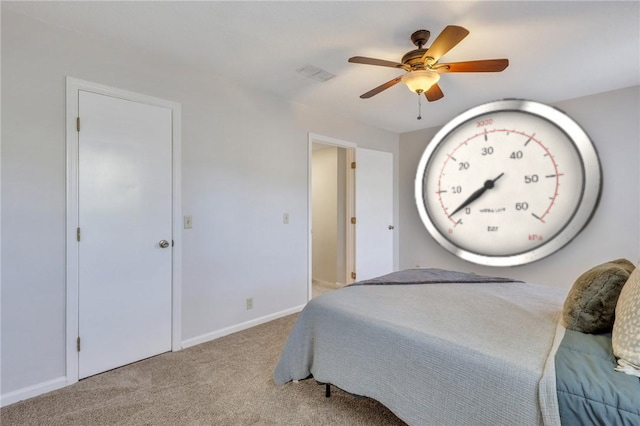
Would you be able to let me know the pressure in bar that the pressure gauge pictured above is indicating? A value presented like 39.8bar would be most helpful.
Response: 2.5bar
